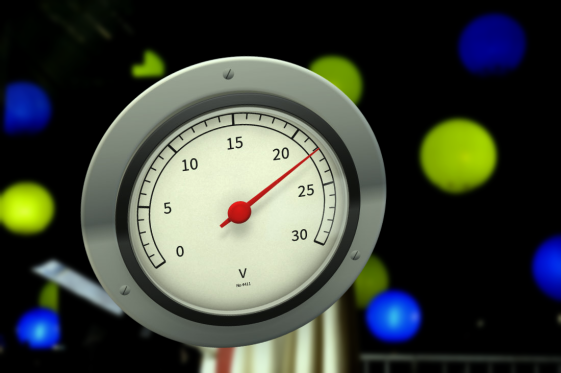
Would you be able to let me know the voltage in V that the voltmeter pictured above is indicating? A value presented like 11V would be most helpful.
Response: 22V
